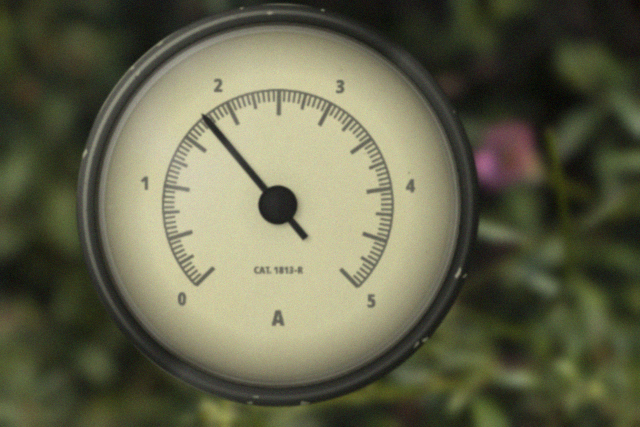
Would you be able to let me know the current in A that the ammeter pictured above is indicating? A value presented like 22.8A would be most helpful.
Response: 1.75A
